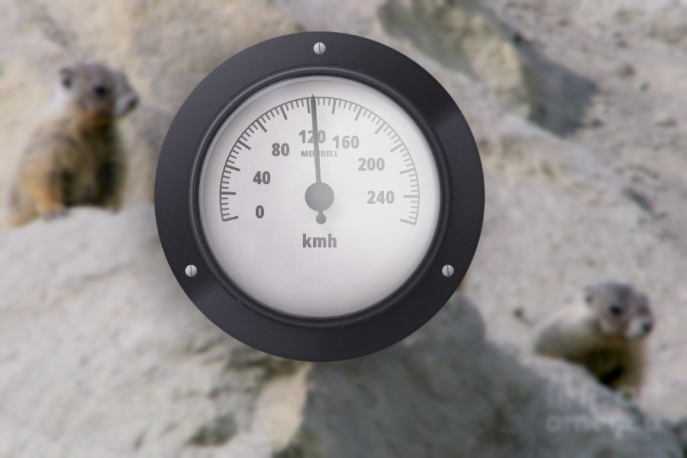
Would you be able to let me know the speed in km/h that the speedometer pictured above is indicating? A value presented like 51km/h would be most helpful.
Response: 124km/h
